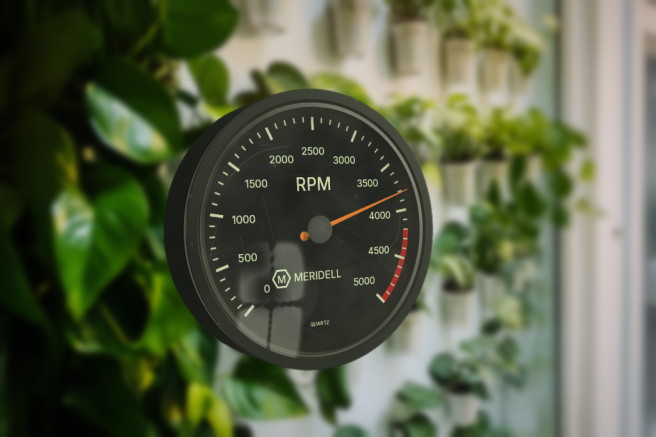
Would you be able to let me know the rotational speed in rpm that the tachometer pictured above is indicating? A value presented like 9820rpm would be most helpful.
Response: 3800rpm
